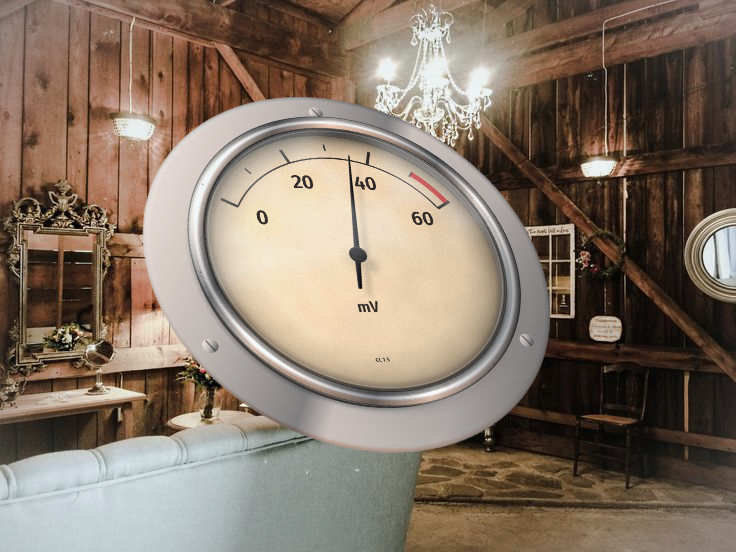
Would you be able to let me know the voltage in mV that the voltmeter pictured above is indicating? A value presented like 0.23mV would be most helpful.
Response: 35mV
